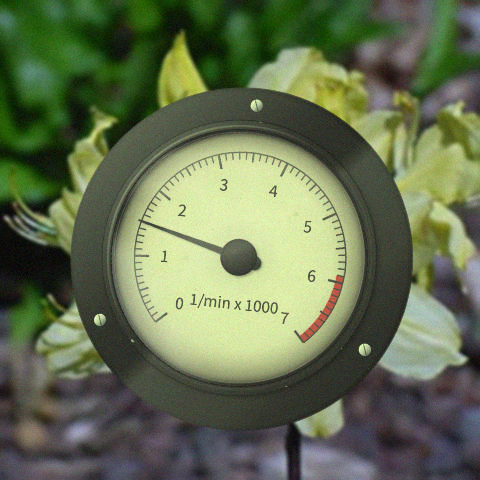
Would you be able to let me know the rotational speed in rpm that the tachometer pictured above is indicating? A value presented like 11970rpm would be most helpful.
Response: 1500rpm
